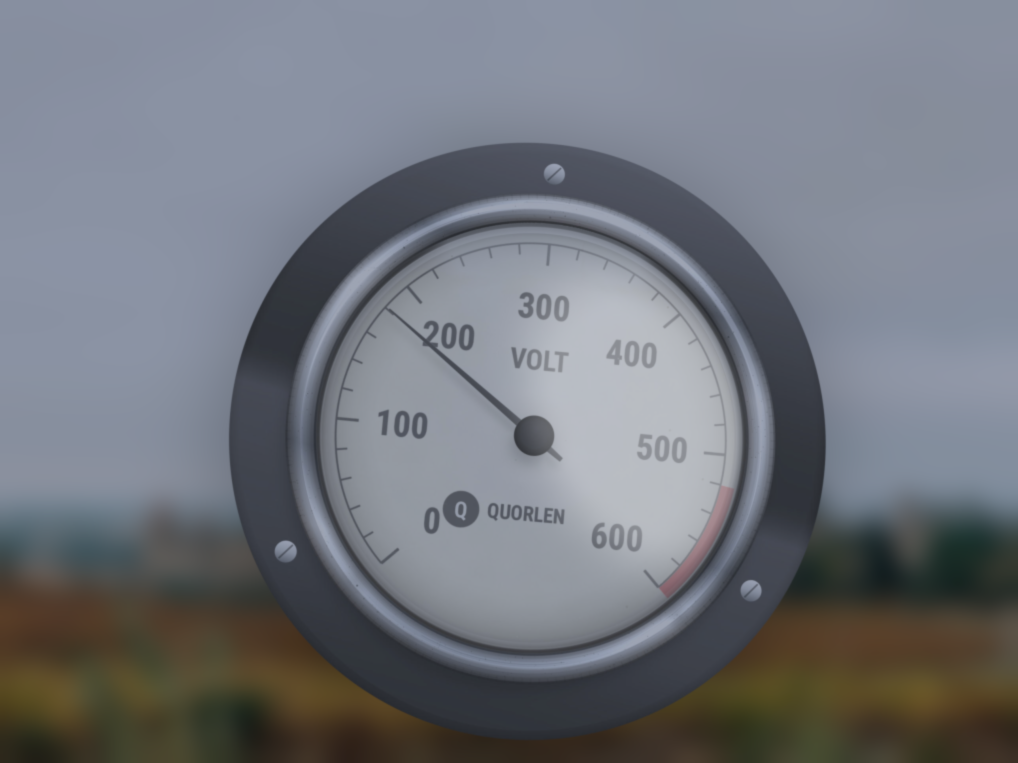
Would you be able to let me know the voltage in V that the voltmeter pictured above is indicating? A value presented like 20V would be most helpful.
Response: 180V
